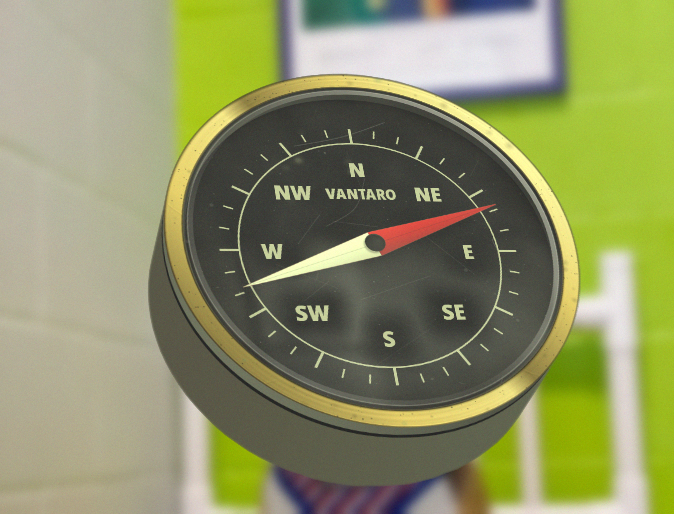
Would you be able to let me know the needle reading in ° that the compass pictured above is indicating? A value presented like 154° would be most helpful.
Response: 70°
